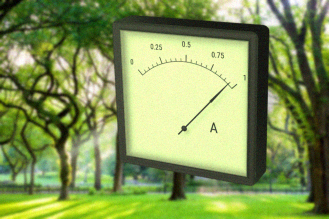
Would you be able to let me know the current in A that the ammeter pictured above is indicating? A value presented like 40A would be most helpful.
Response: 0.95A
